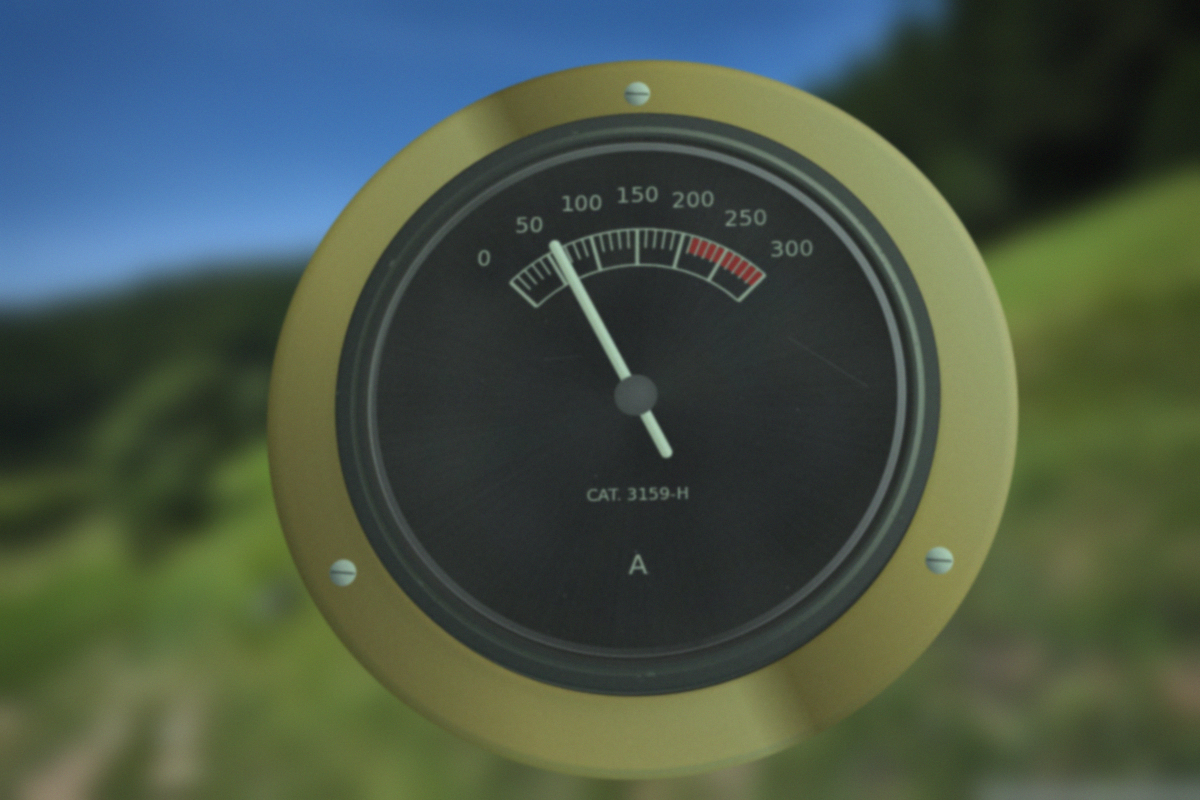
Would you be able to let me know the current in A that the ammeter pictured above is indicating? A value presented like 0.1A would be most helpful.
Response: 60A
